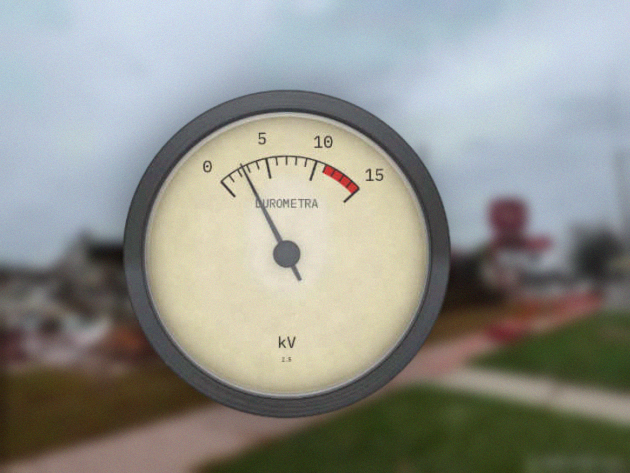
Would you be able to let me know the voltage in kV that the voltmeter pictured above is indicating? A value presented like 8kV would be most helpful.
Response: 2.5kV
